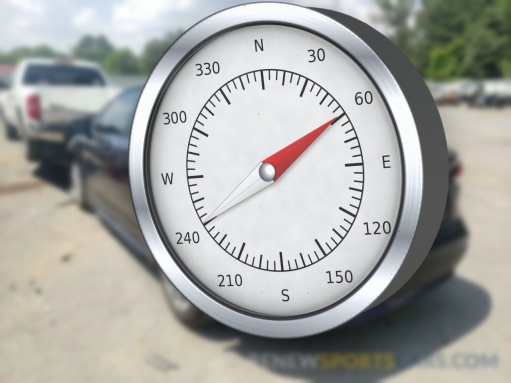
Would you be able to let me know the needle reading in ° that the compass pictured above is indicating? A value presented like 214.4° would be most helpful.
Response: 60°
